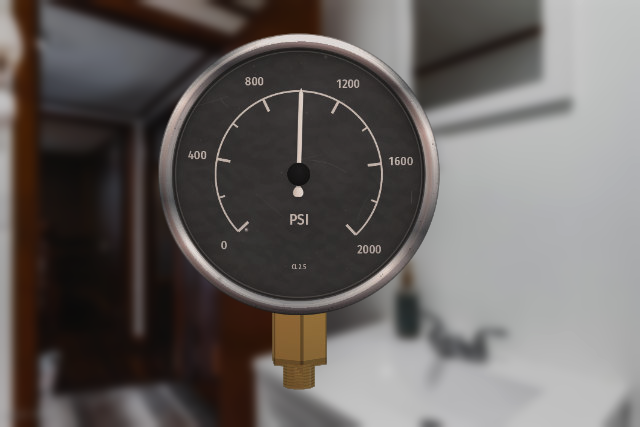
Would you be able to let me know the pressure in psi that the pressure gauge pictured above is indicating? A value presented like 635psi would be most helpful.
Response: 1000psi
